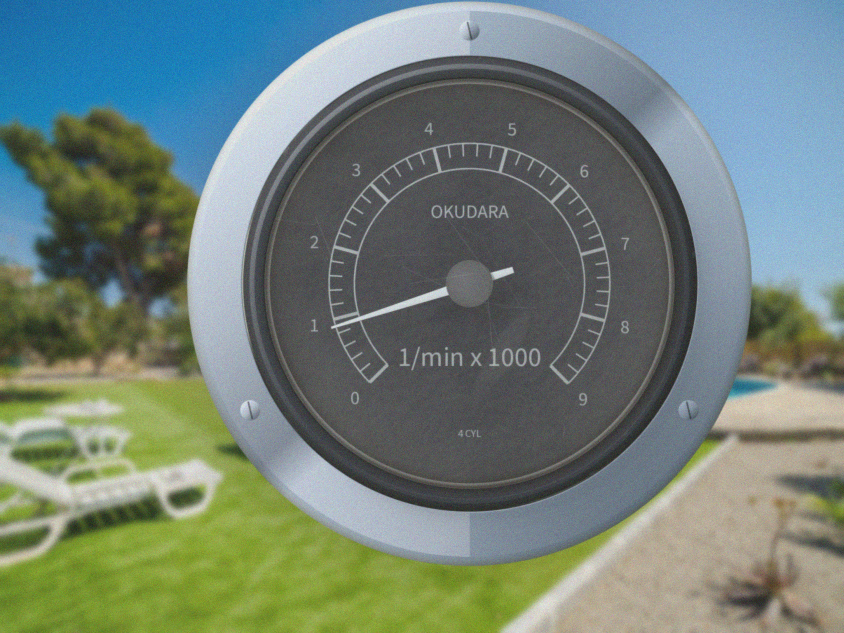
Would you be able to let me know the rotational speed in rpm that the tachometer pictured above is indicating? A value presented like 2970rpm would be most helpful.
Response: 900rpm
